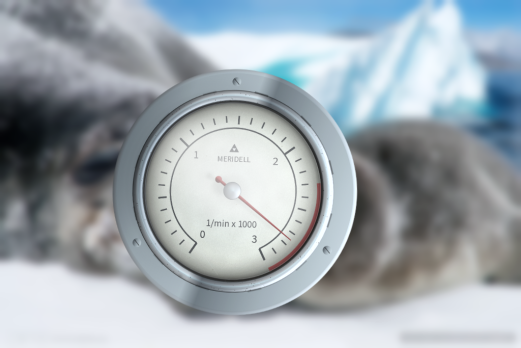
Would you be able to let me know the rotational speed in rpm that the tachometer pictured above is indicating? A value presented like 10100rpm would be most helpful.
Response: 2750rpm
